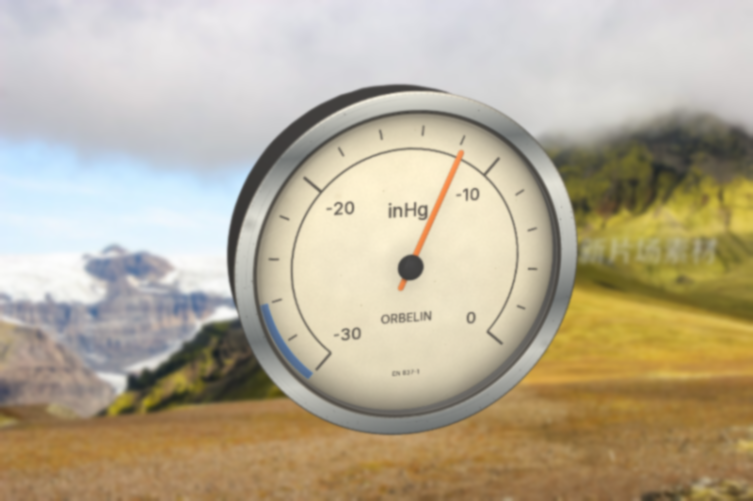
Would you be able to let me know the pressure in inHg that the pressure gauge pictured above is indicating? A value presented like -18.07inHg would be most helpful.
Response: -12inHg
